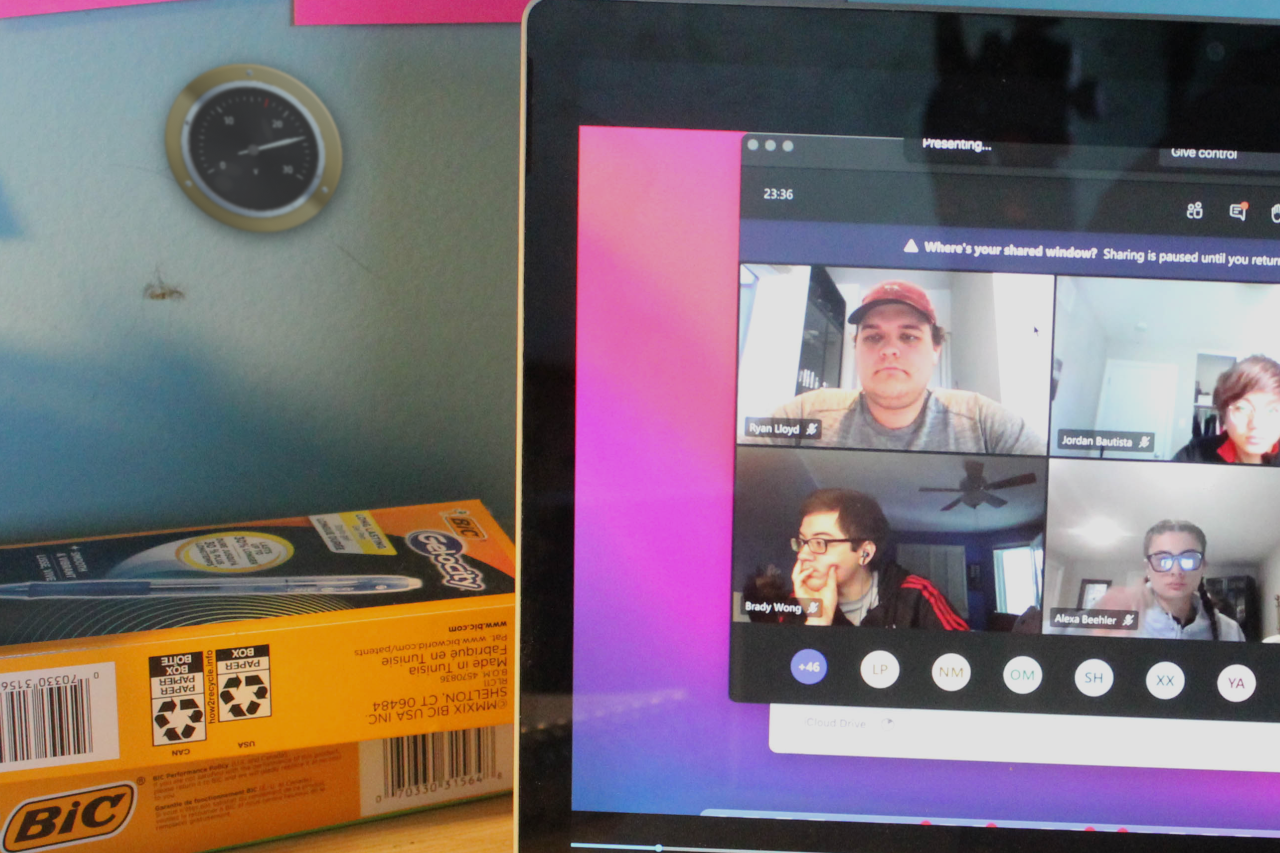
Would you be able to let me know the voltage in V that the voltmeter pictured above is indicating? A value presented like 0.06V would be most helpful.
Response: 24V
